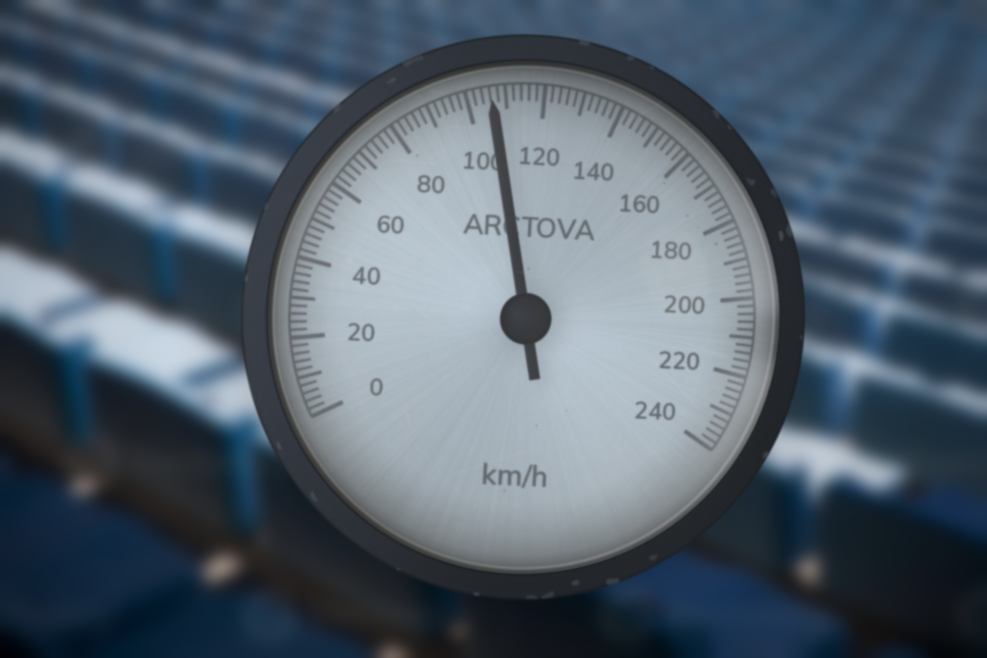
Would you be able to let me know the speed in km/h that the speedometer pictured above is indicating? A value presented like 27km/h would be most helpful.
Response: 106km/h
